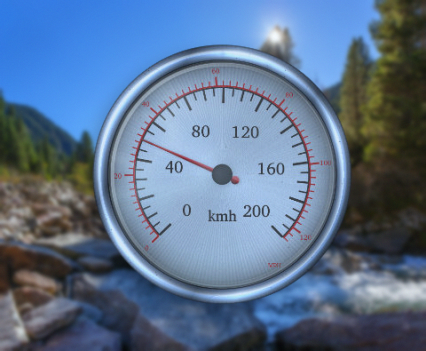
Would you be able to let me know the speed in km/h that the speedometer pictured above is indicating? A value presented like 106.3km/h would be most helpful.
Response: 50km/h
